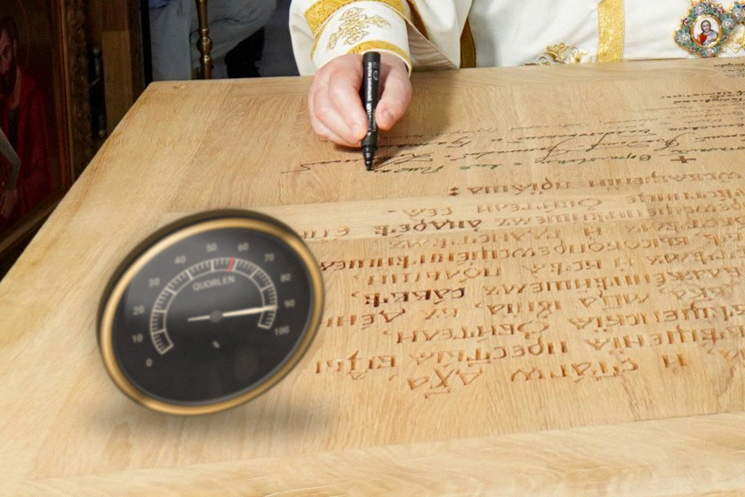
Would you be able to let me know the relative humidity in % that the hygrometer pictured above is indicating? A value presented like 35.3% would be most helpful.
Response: 90%
